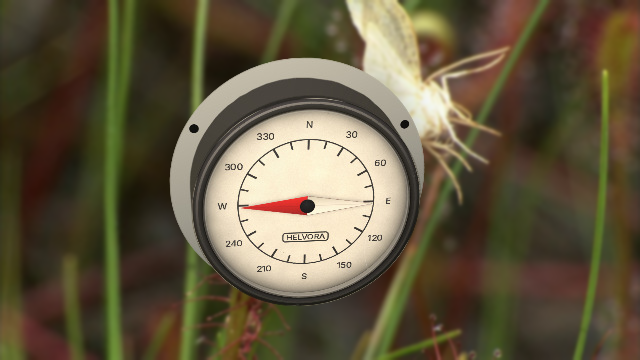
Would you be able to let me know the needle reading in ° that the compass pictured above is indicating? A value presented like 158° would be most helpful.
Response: 270°
